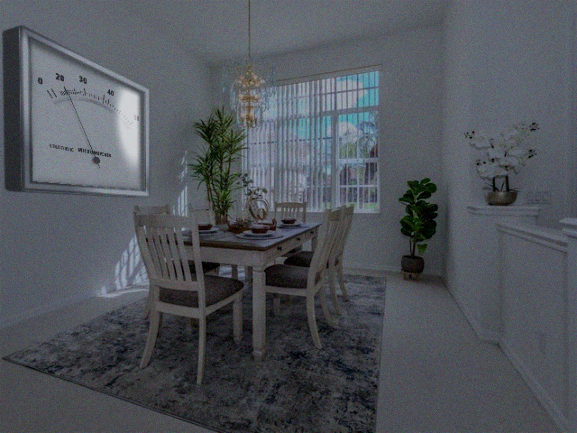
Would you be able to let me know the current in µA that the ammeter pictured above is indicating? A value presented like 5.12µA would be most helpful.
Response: 20µA
